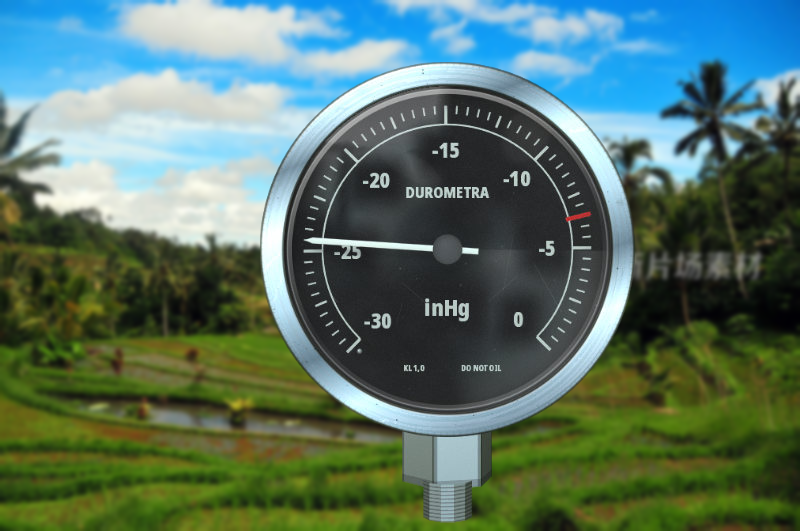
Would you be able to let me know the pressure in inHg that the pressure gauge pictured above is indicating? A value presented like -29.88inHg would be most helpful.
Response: -24.5inHg
